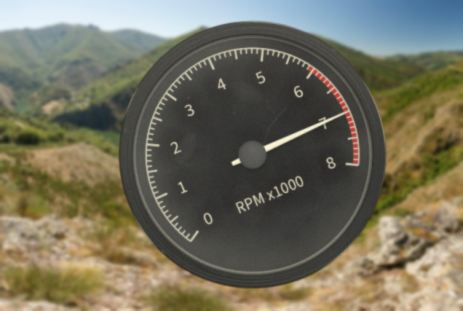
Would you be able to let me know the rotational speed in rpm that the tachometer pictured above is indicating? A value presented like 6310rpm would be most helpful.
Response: 7000rpm
